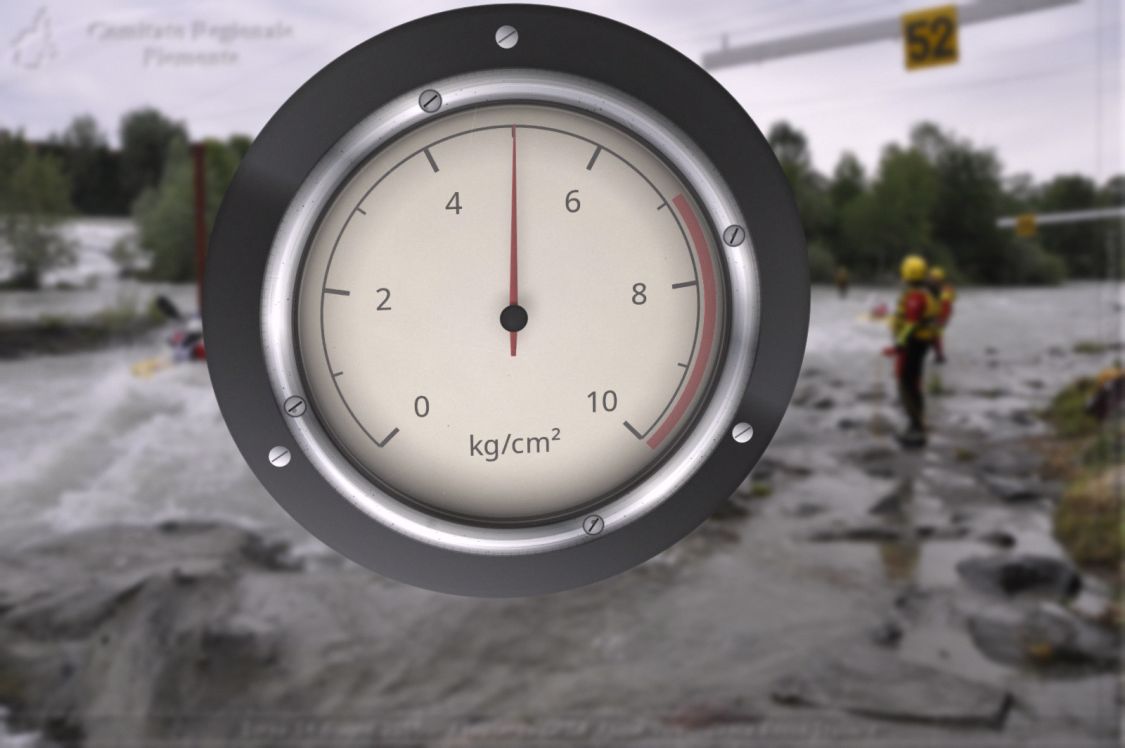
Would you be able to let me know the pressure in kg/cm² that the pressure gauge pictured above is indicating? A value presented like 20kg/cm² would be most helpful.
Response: 5kg/cm²
